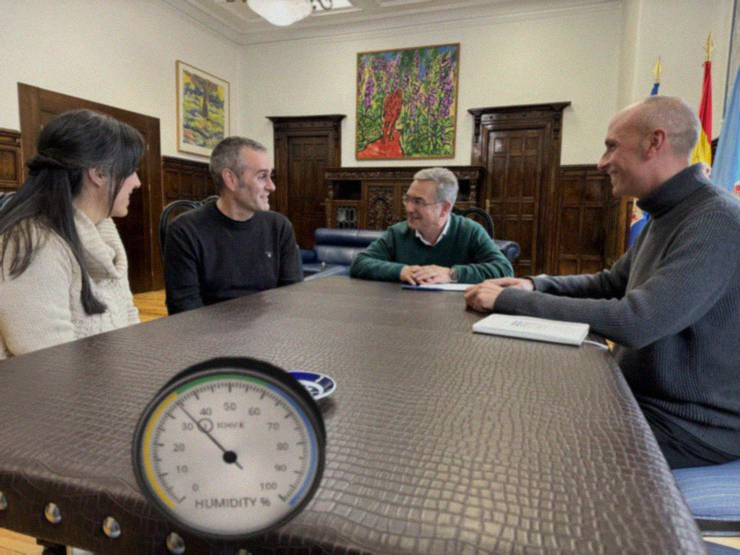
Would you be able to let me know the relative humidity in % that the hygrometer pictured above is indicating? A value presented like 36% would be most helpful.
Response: 35%
